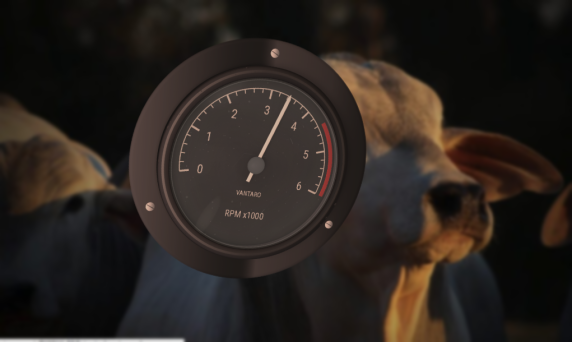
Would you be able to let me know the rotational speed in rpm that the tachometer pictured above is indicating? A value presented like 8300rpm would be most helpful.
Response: 3400rpm
